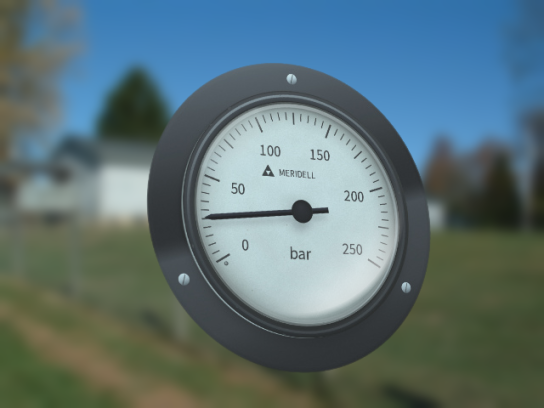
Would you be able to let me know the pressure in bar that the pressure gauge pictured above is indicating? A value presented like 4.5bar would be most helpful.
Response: 25bar
